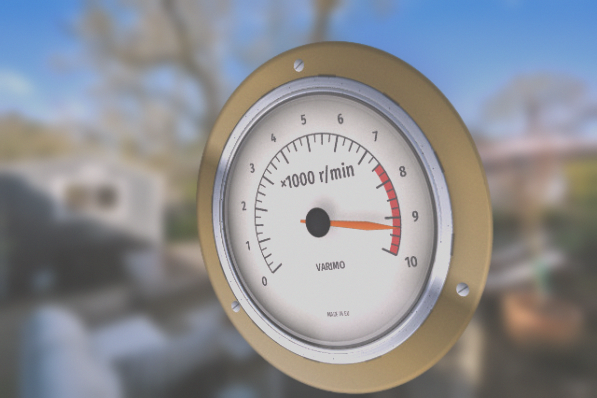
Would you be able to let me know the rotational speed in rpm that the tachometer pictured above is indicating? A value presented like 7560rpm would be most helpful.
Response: 9250rpm
